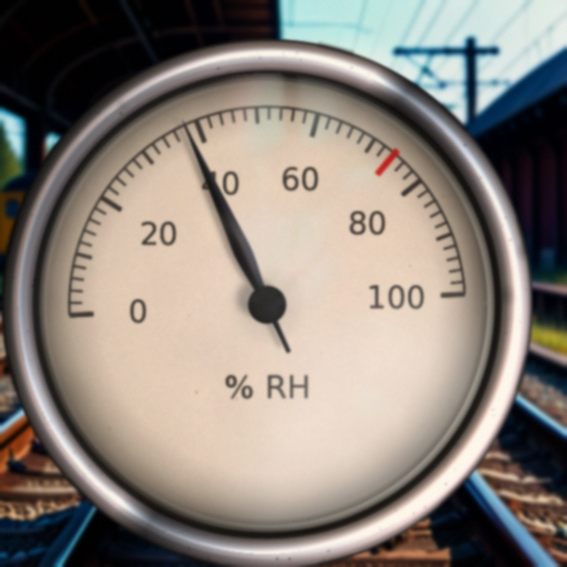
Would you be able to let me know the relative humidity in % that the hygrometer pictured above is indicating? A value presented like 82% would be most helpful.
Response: 38%
